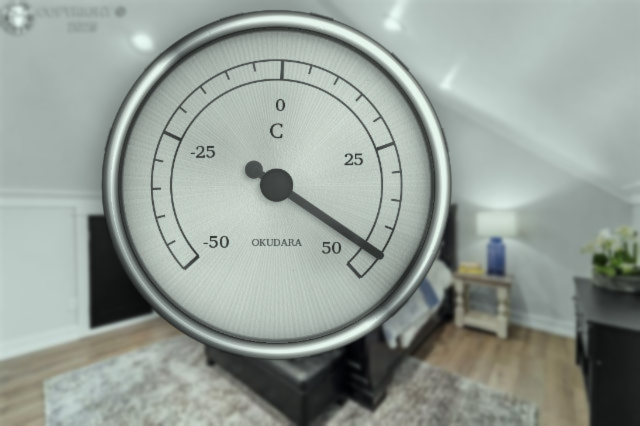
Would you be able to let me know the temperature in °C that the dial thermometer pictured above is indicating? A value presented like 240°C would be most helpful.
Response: 45°C
